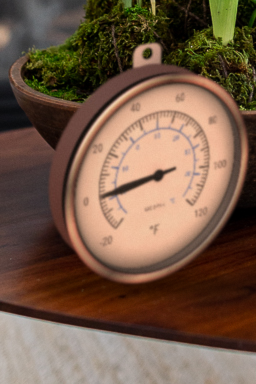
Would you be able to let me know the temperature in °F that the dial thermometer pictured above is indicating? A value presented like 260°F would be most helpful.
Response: 0°F
